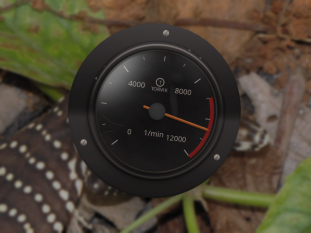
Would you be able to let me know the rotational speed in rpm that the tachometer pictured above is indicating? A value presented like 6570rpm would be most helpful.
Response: 10500rpm
